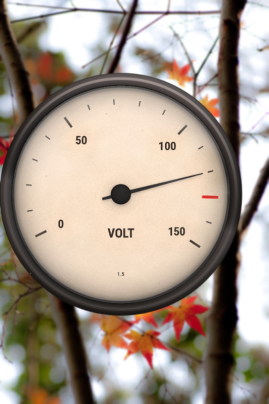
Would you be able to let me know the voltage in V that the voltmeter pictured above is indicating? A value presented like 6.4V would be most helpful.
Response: 120V
